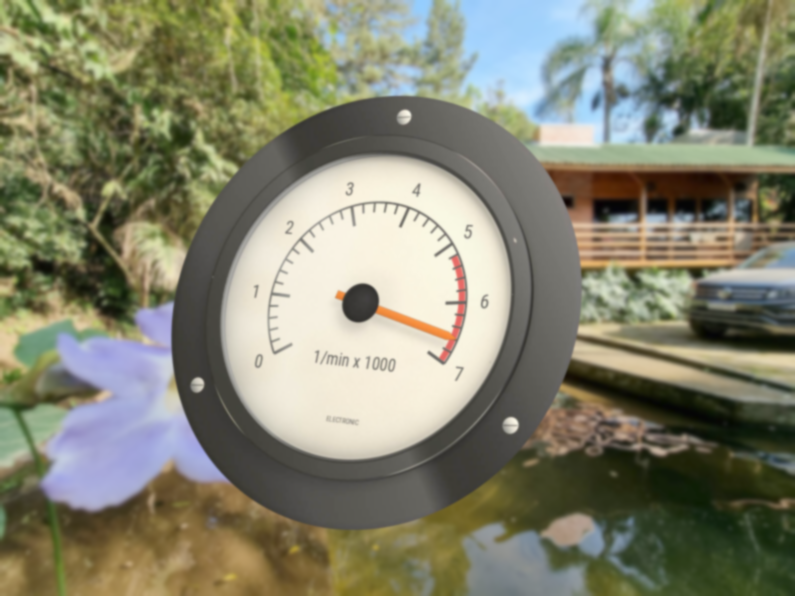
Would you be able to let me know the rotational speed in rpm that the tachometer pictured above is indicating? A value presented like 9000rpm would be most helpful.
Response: 6600rpm
